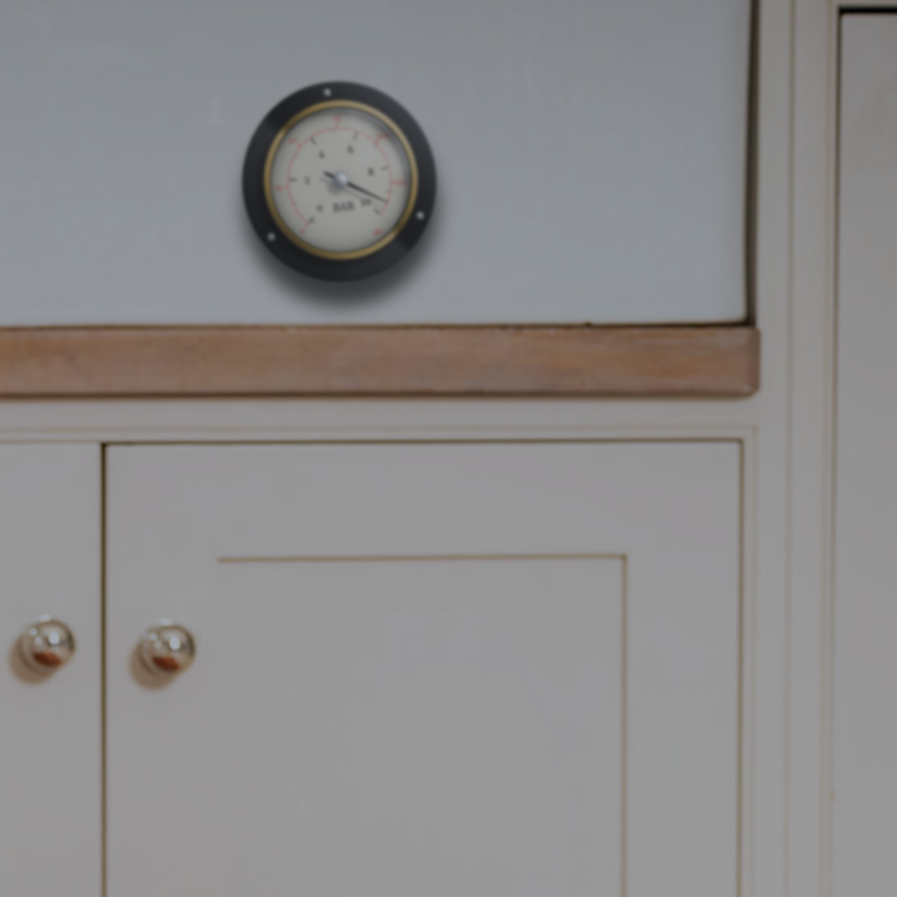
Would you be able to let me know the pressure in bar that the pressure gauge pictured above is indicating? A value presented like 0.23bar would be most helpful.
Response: 9.5bar
